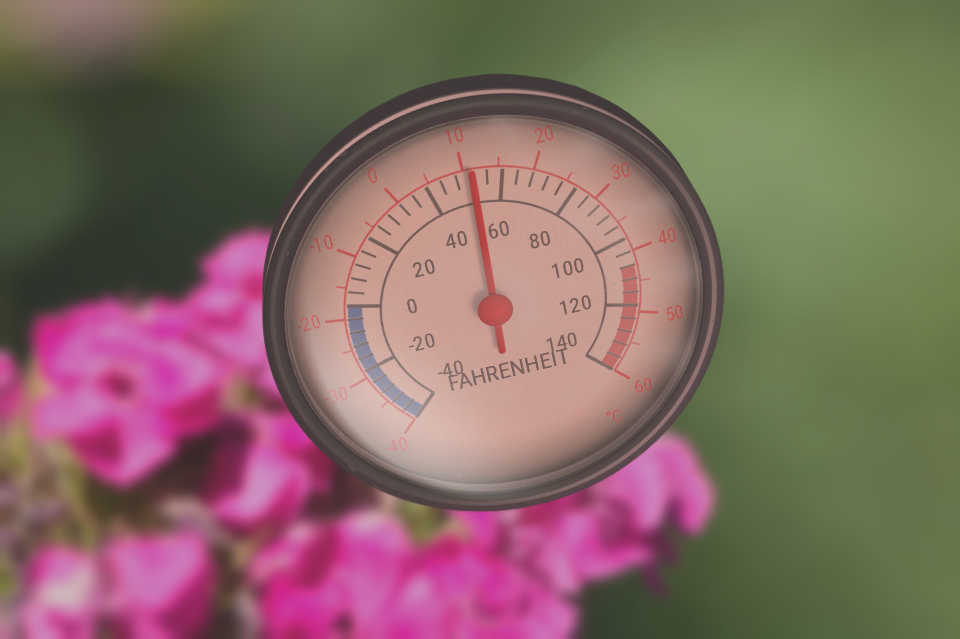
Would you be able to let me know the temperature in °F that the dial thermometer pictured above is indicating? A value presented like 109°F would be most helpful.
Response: 52°F
